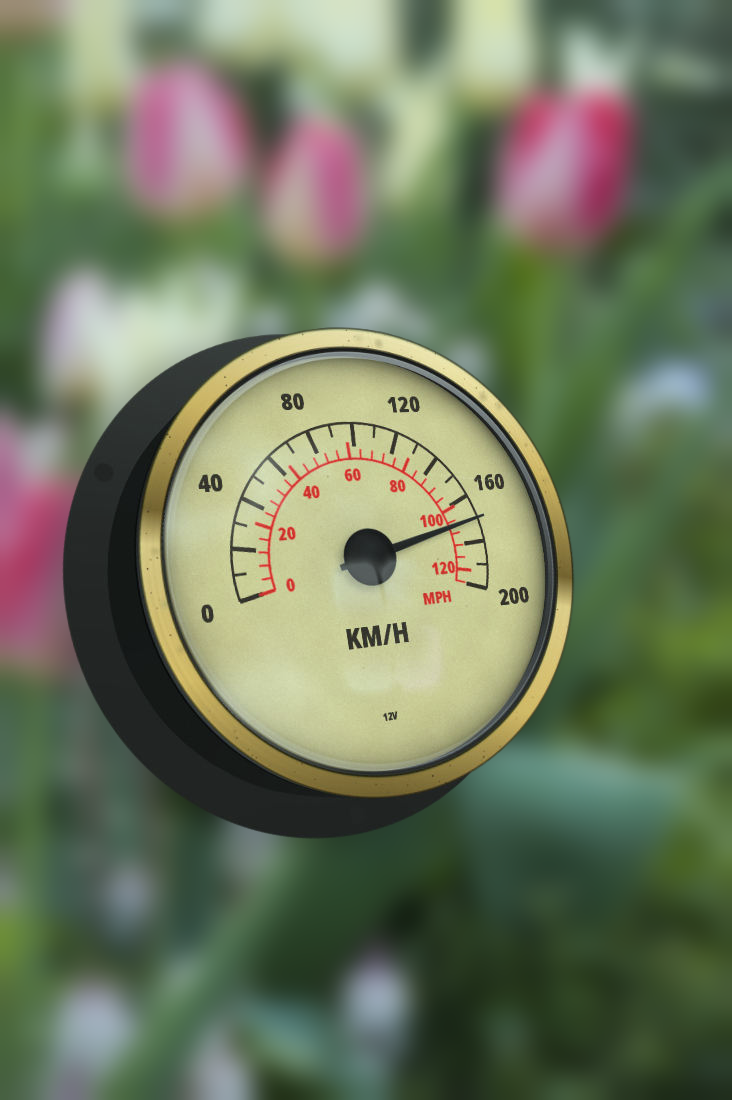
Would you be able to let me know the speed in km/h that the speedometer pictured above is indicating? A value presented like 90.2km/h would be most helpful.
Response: 170km/h
